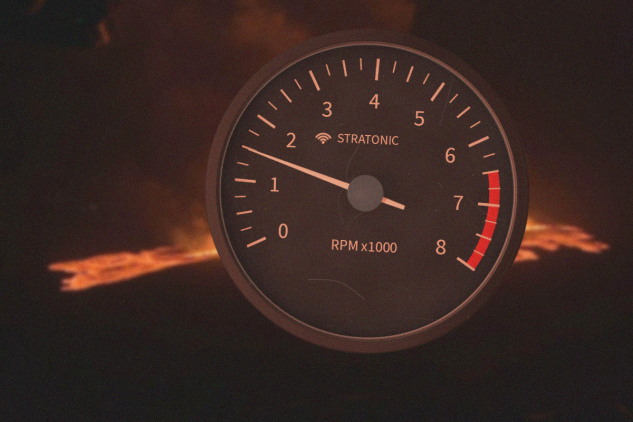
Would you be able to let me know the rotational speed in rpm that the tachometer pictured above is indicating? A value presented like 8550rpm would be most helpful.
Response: 1500rpm
